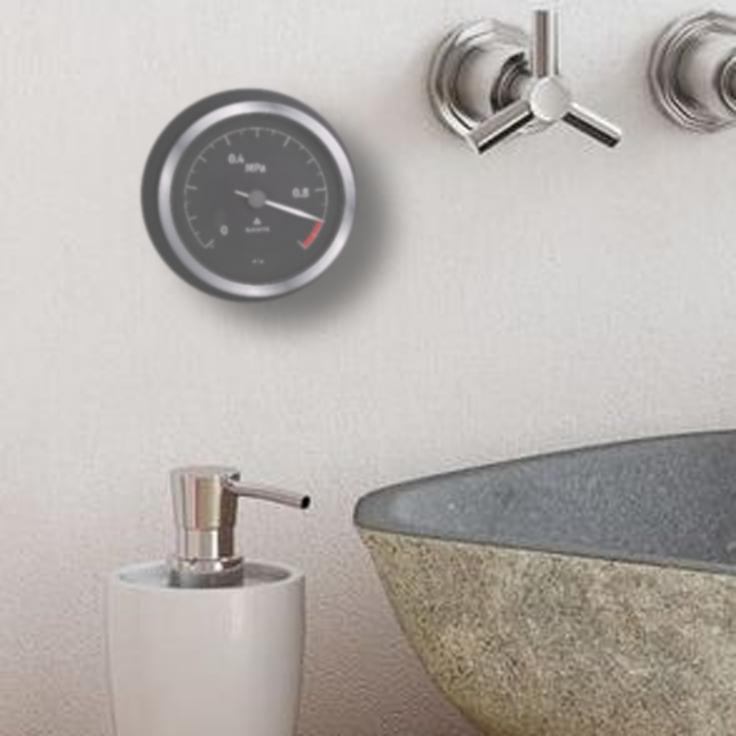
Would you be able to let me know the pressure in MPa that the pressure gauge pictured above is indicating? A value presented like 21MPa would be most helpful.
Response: 0.9MPa
